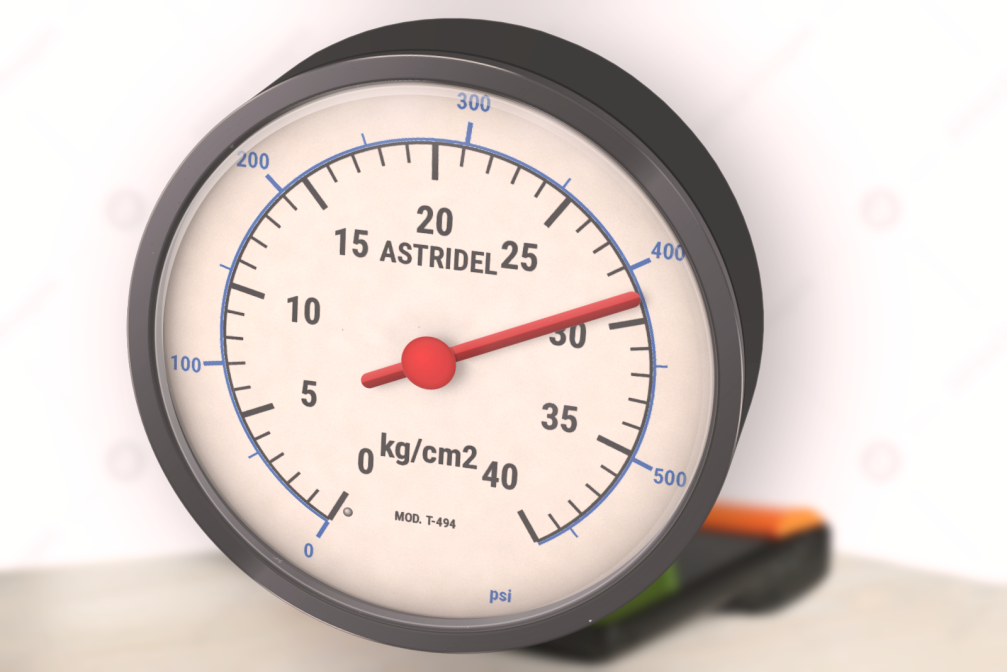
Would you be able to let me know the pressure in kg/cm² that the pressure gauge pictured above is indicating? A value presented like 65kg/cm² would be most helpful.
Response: 29kg/cm²
